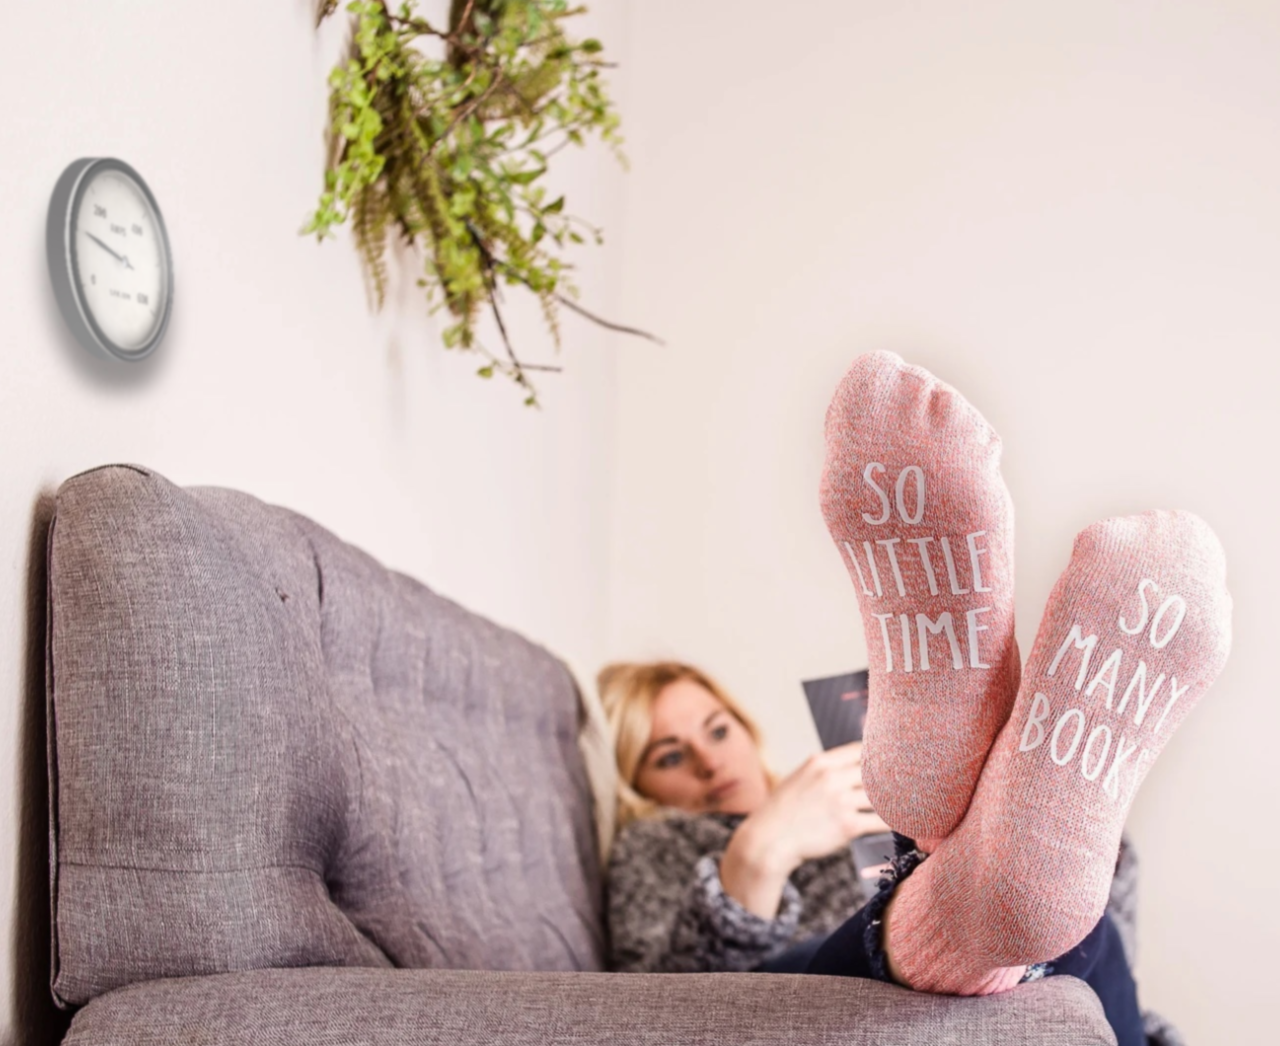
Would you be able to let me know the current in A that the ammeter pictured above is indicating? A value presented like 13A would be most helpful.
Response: 100A
